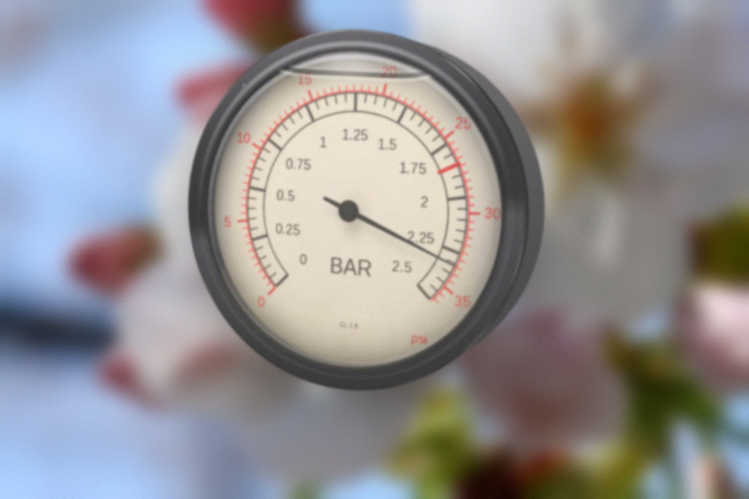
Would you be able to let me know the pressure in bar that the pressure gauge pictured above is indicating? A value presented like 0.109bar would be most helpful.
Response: 2.3bar
